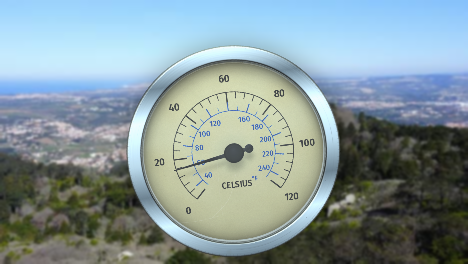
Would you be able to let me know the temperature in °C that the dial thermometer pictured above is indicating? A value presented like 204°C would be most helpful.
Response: 16°C
